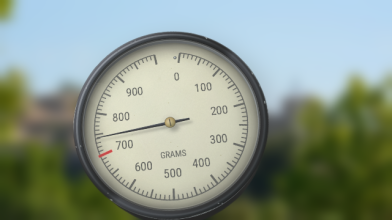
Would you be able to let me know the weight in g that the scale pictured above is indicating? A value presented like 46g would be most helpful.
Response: 740g
